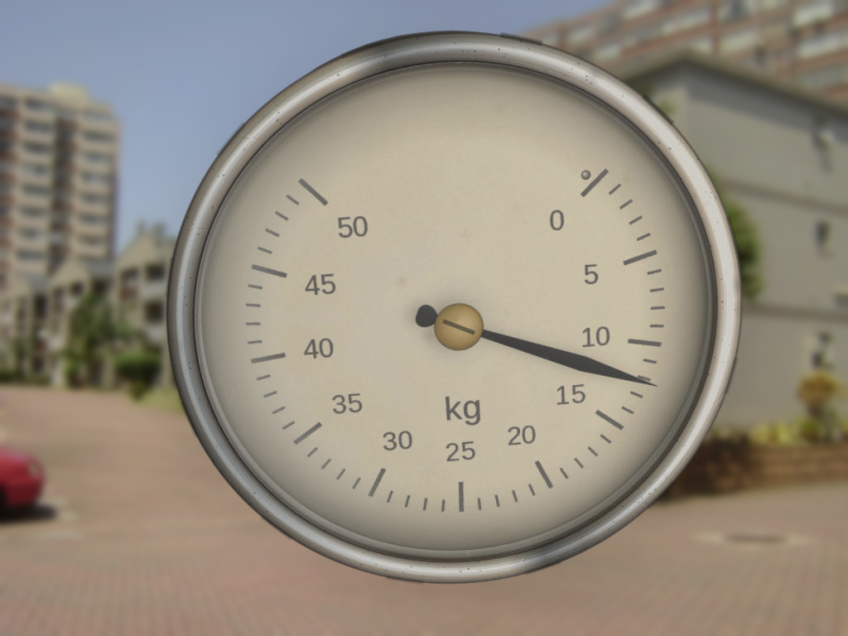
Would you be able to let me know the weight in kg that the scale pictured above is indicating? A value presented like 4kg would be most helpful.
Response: 12kg
